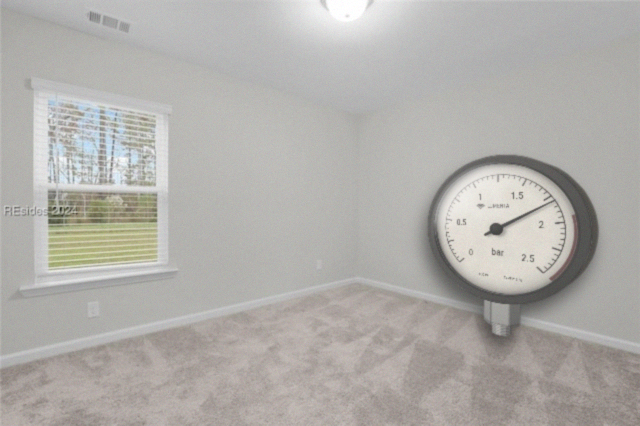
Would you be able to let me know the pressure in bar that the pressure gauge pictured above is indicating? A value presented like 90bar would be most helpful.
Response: 1.8bar
